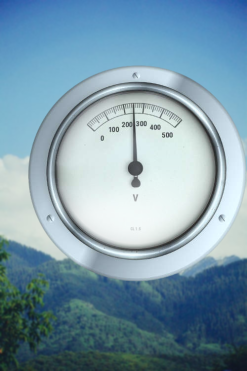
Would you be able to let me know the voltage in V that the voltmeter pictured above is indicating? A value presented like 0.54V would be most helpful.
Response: 250V
